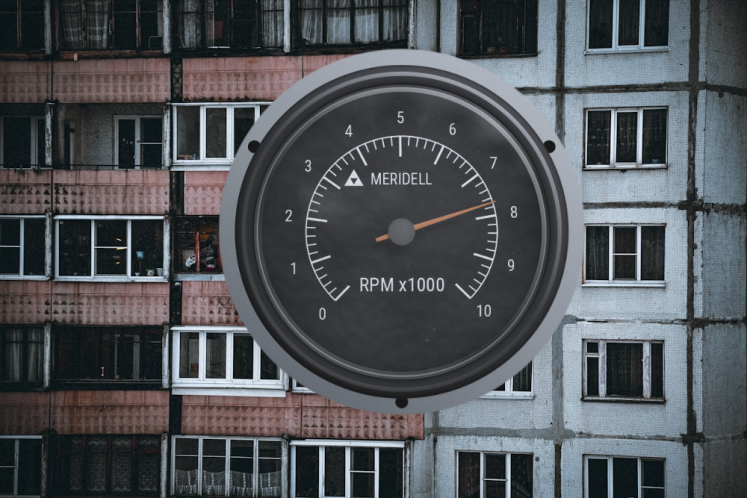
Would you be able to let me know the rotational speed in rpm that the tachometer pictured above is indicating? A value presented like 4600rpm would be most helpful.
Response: 7700rpm
